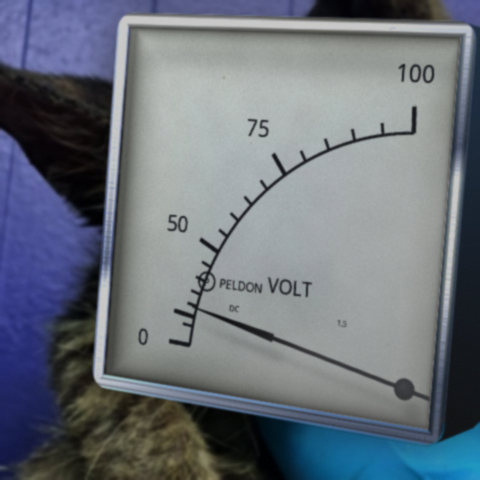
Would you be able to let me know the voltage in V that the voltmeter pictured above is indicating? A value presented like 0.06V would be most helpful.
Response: 30V
